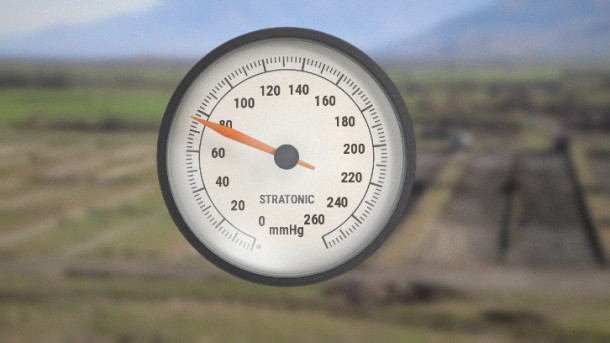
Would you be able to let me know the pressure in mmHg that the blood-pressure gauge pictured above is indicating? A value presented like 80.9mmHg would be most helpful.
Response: 76mmHg
